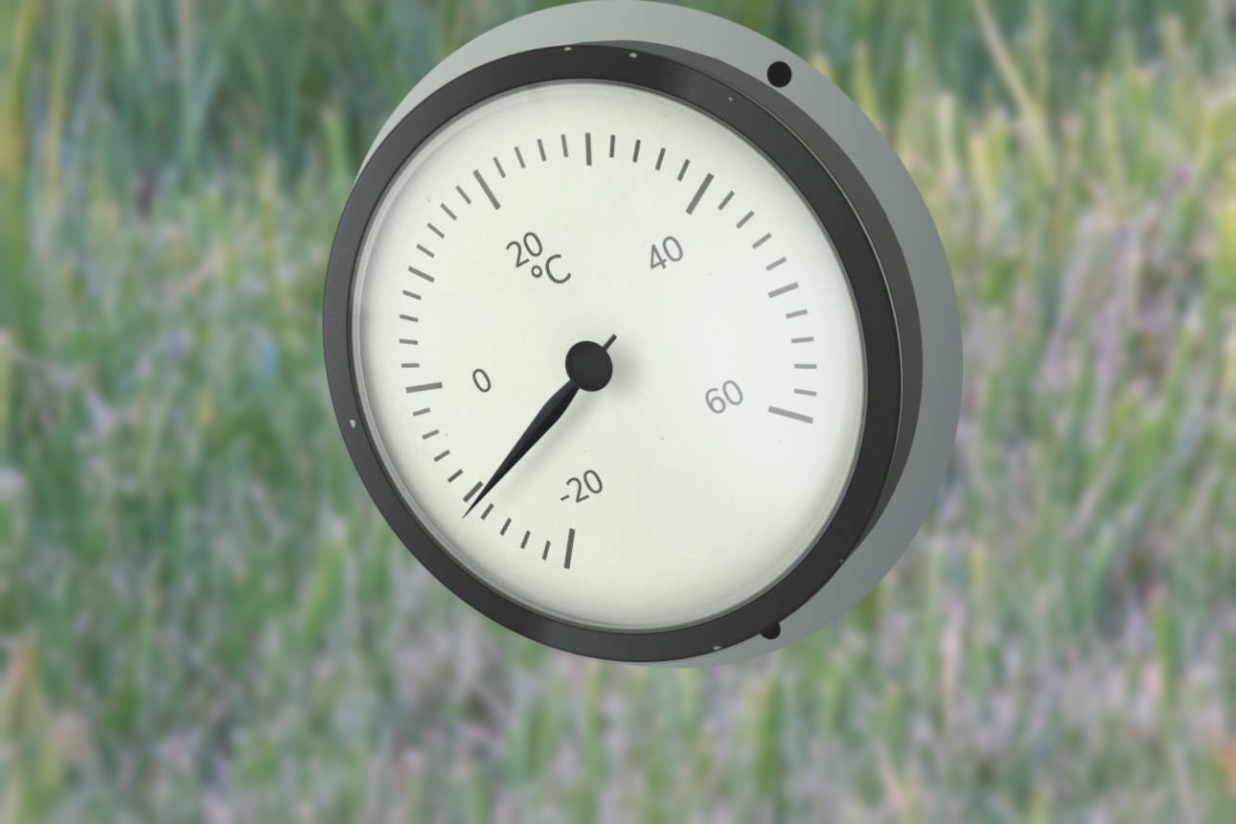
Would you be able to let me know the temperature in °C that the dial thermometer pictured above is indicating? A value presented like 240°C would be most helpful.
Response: -11°C
